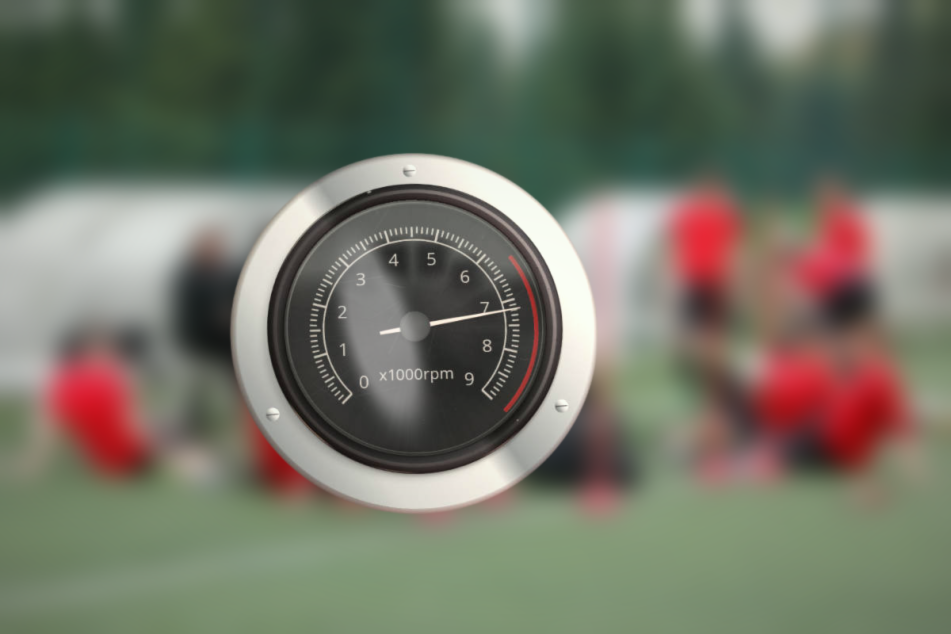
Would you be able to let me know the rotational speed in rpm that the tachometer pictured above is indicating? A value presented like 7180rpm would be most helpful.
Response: 7200rpm
